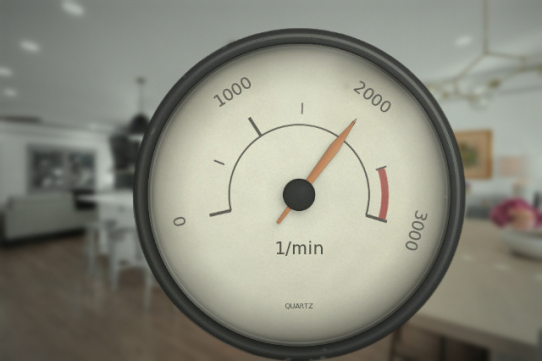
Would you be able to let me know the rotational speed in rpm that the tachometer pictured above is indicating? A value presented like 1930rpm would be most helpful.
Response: 2000rpm
